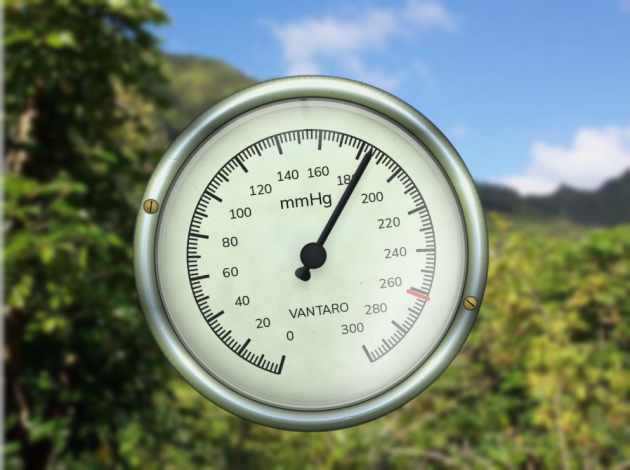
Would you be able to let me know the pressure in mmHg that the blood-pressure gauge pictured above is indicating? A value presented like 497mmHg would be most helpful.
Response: 184mmHg
